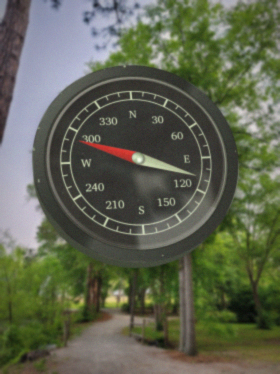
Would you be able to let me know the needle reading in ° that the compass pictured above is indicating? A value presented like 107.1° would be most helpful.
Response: 290°
